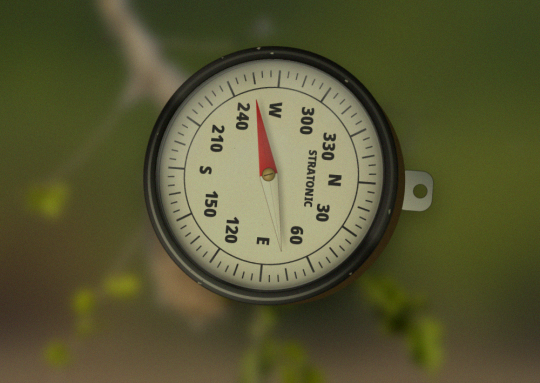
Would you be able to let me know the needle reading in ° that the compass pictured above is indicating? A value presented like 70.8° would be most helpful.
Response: 255°
